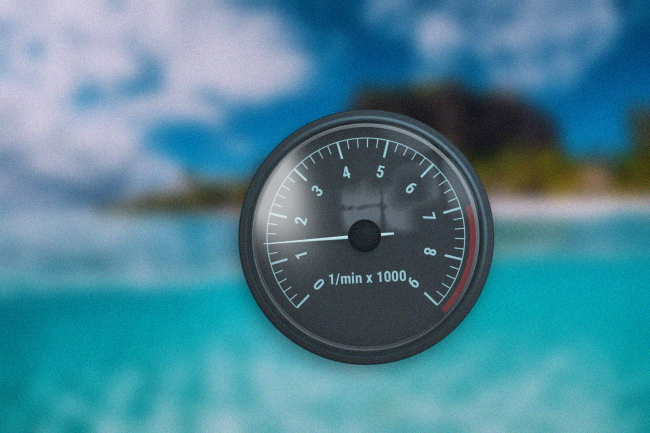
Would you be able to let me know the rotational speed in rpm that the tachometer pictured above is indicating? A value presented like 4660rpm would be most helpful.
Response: 1400rpm
